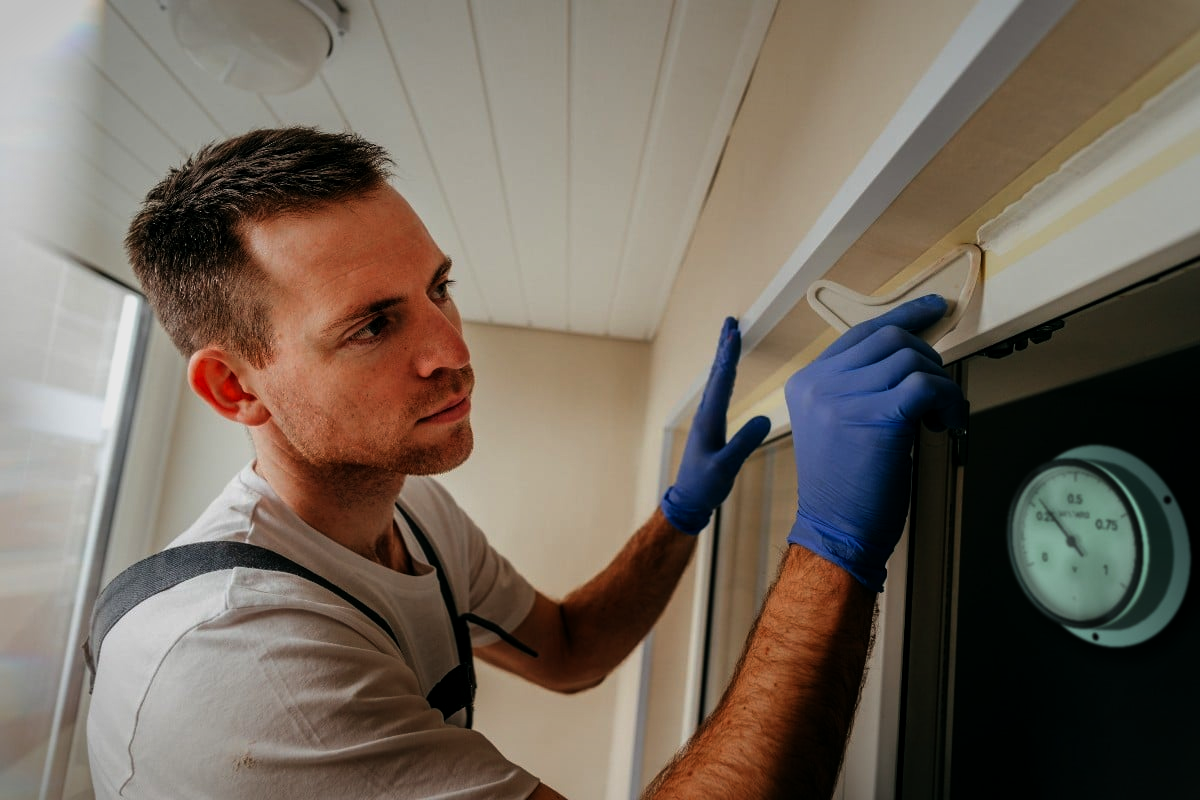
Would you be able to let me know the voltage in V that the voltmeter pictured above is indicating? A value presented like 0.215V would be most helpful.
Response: 0.3V
